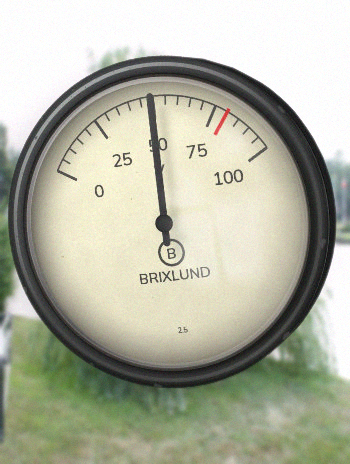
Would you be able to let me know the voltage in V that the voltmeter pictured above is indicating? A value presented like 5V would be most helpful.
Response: 50V
